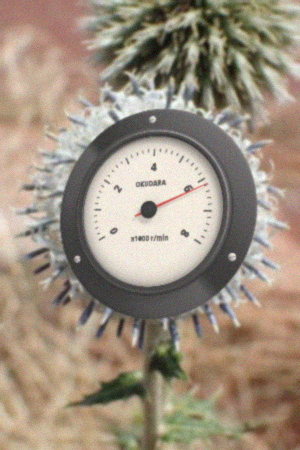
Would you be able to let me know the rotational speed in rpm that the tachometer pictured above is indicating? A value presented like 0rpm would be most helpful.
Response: 6200rpm
